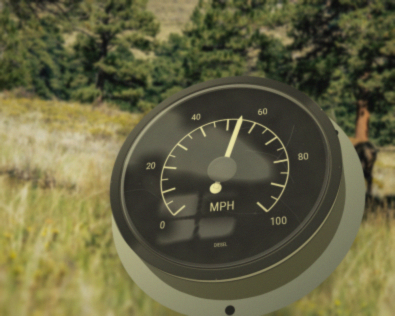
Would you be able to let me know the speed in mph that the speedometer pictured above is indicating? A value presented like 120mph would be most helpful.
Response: 55mph
